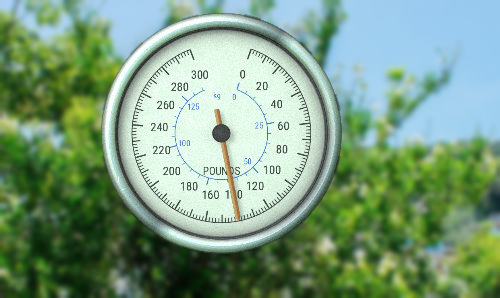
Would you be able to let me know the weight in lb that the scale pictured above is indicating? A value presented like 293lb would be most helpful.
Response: 140lb
